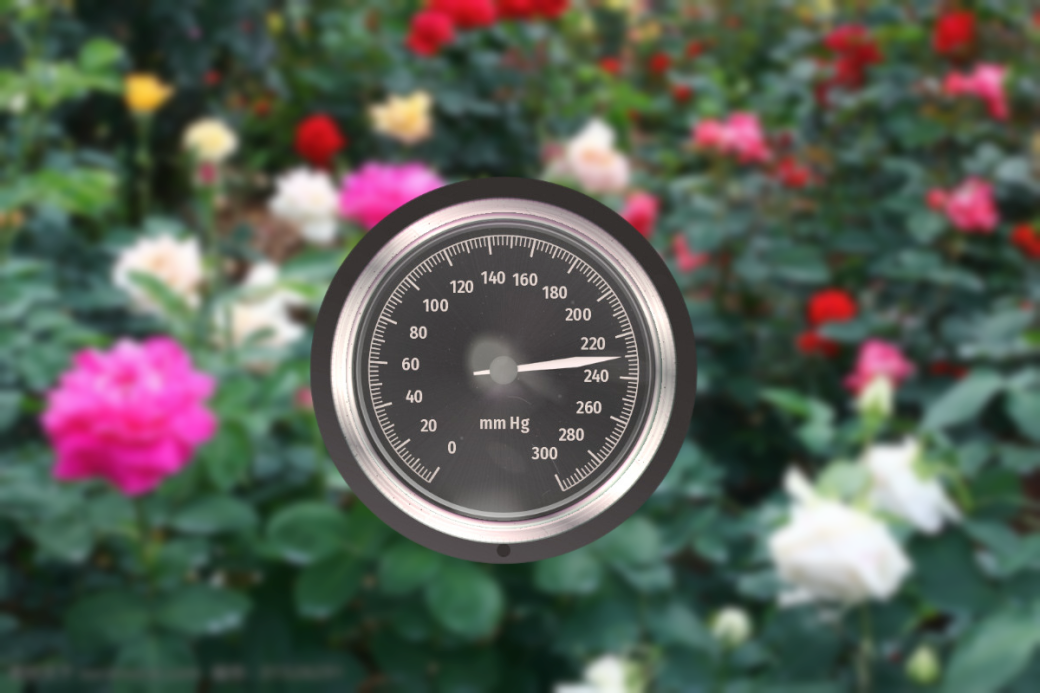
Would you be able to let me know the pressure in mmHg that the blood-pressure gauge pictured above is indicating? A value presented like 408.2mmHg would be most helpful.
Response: 230mmHg
